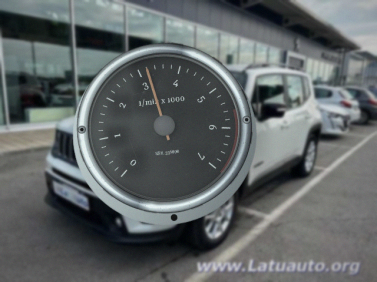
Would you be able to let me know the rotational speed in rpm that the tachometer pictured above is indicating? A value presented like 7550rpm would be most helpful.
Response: 3200rpm
